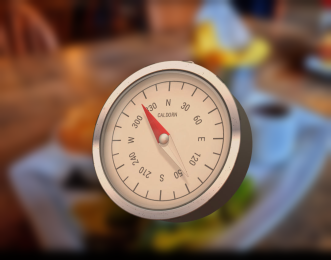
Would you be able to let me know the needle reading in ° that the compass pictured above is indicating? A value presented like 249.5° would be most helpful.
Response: 322.5°
